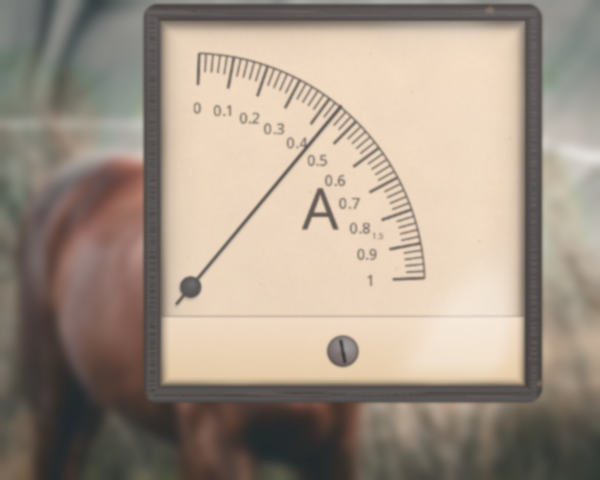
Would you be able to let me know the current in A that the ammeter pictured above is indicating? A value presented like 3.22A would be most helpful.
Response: 0.44A
